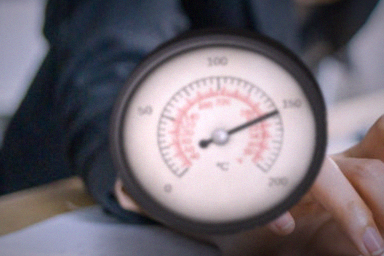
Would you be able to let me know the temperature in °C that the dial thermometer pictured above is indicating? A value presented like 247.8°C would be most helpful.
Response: 150°C
